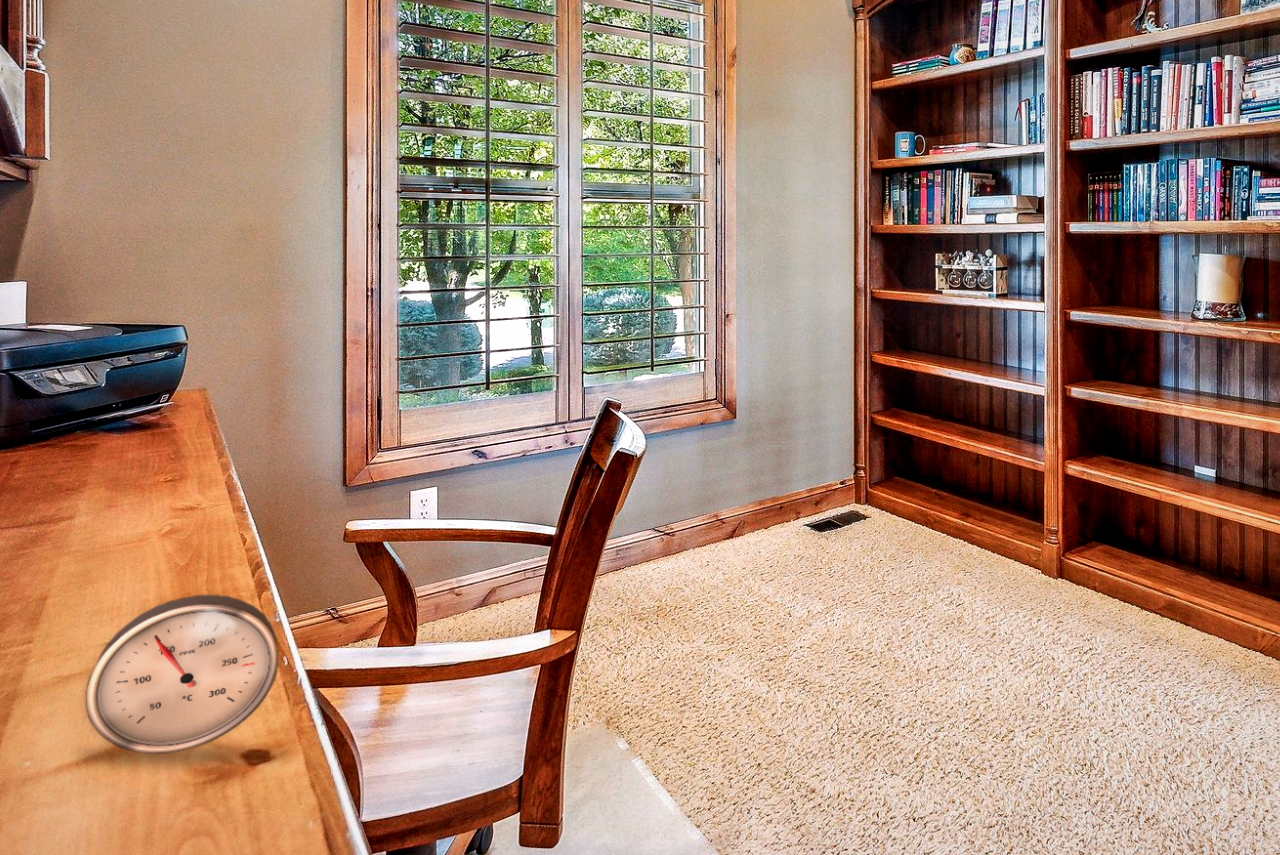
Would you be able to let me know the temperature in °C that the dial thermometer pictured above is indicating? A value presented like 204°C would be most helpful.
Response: 150°C
